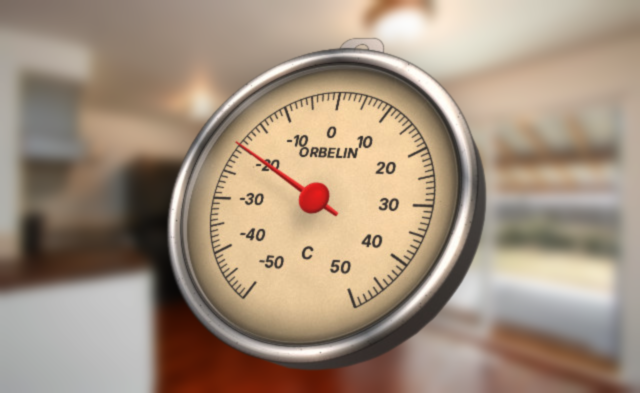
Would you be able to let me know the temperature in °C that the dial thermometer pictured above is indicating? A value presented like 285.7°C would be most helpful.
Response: -20°C
